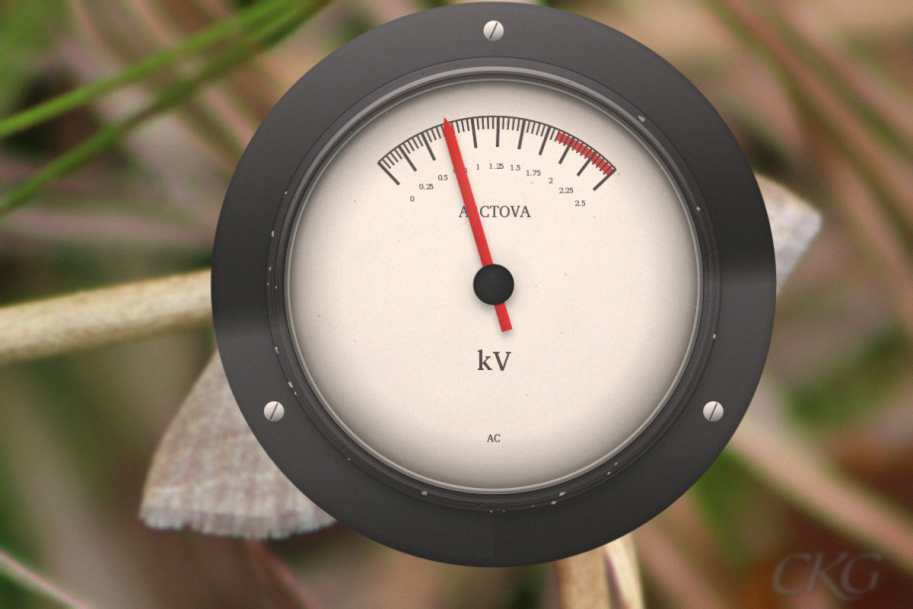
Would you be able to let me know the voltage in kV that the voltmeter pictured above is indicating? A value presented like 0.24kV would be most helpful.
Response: 0.75kV
